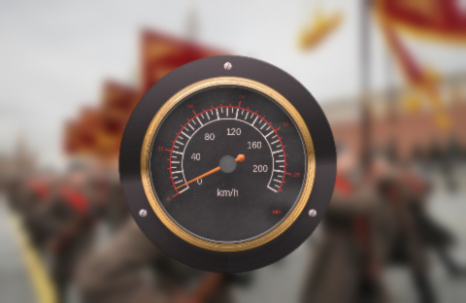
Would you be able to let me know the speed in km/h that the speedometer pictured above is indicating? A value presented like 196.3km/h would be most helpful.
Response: 5km/h
